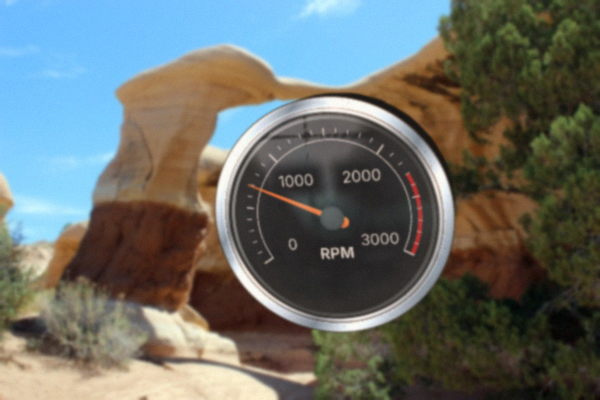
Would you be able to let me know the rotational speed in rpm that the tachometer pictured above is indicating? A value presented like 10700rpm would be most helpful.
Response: 700rpm
